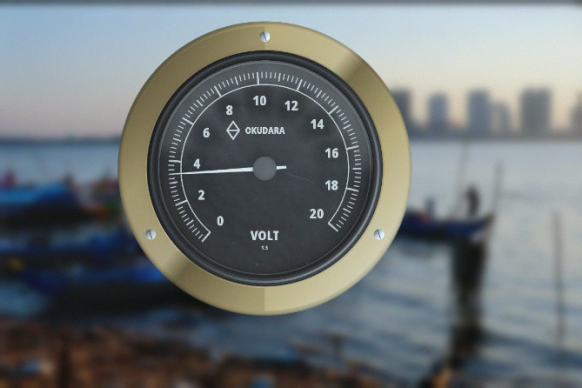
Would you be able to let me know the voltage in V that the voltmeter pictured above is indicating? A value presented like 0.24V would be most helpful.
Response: 3.4V
